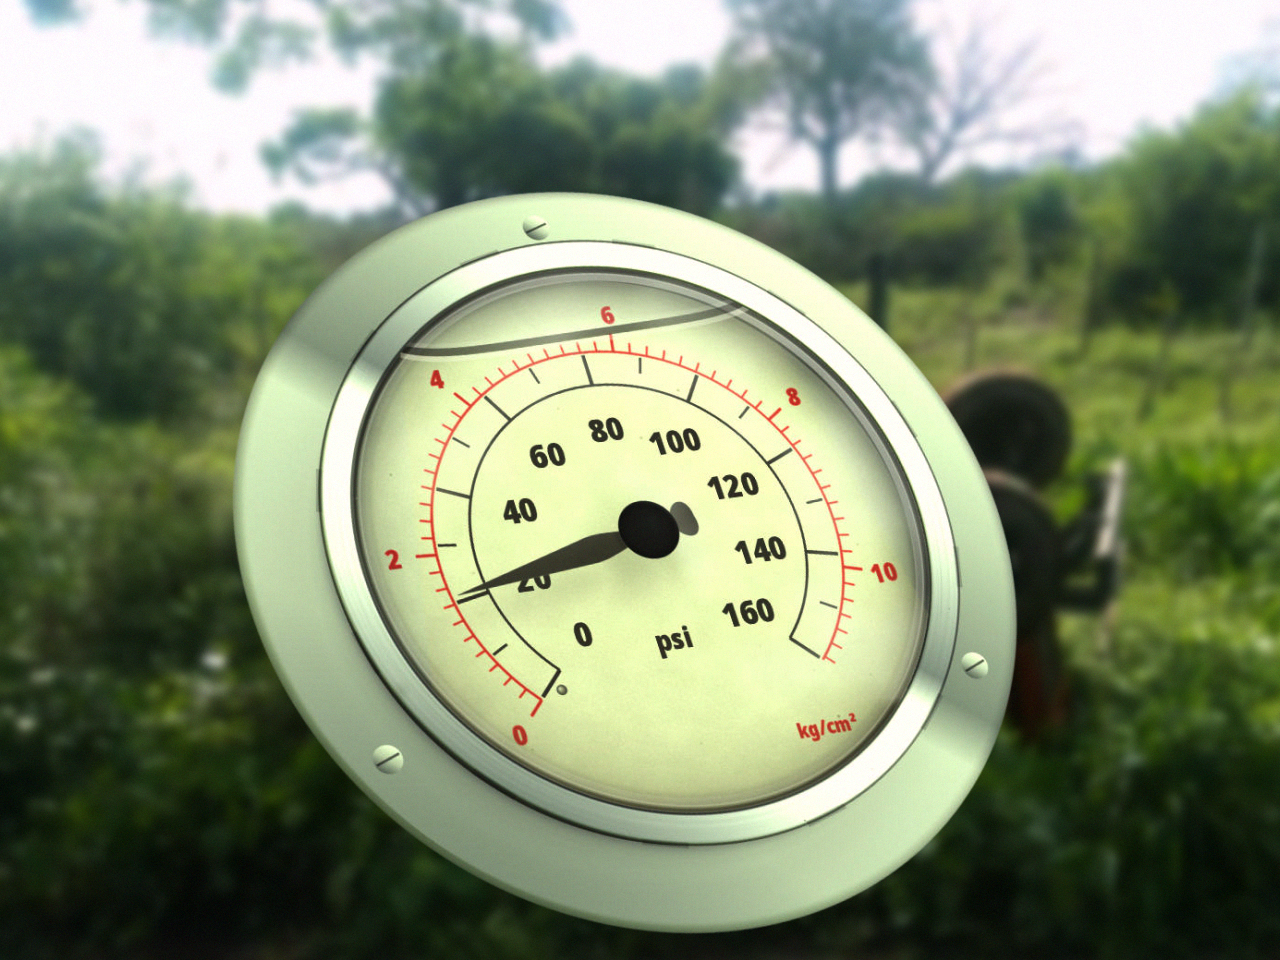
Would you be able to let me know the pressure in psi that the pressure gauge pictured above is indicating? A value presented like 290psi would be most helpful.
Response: 20psi
